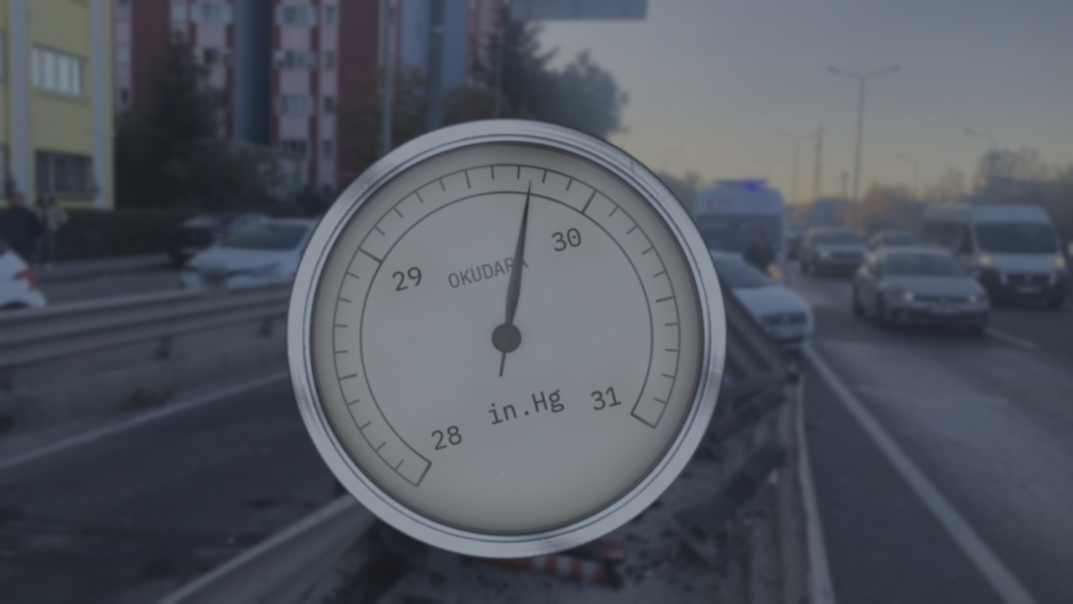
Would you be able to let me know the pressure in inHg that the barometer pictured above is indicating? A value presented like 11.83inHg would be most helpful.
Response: 29.75inHg
